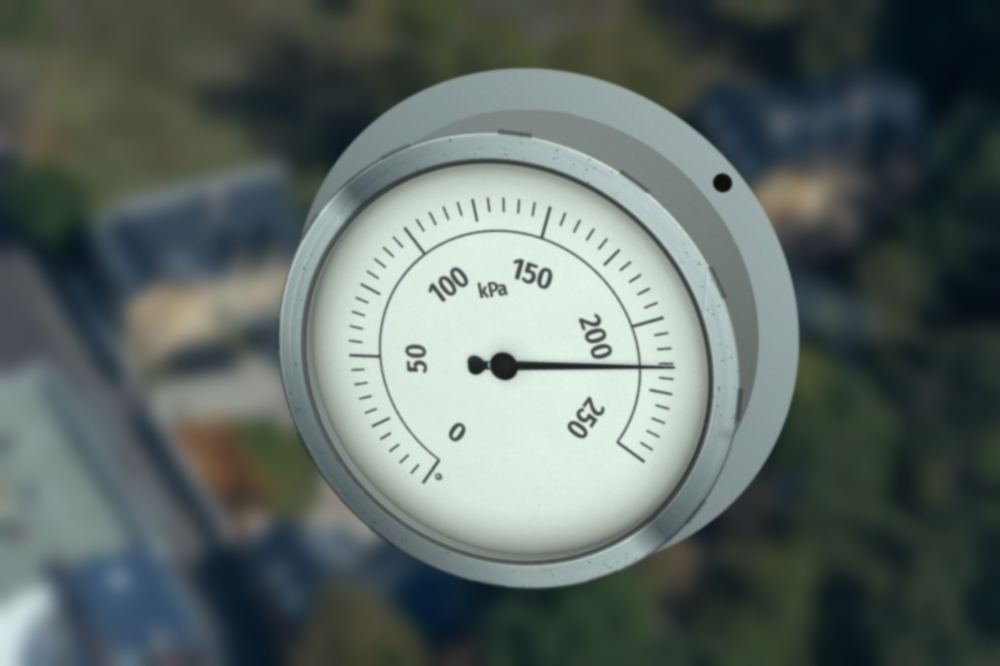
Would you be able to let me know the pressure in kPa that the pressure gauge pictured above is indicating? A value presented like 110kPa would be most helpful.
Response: 215kPa
